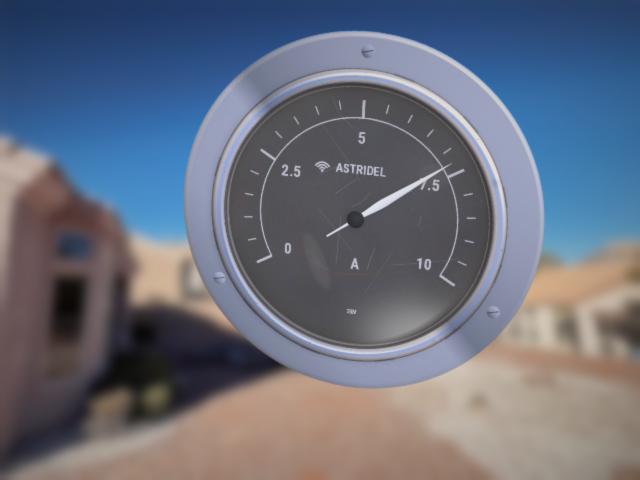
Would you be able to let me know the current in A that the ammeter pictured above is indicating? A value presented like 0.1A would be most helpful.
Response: 7.25A
